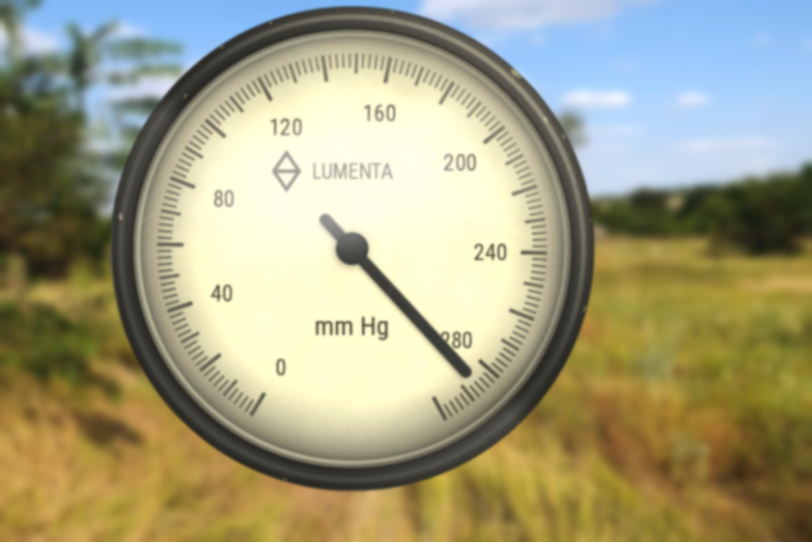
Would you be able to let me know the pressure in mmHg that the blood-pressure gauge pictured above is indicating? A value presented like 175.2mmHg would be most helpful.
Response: 286mmHg
